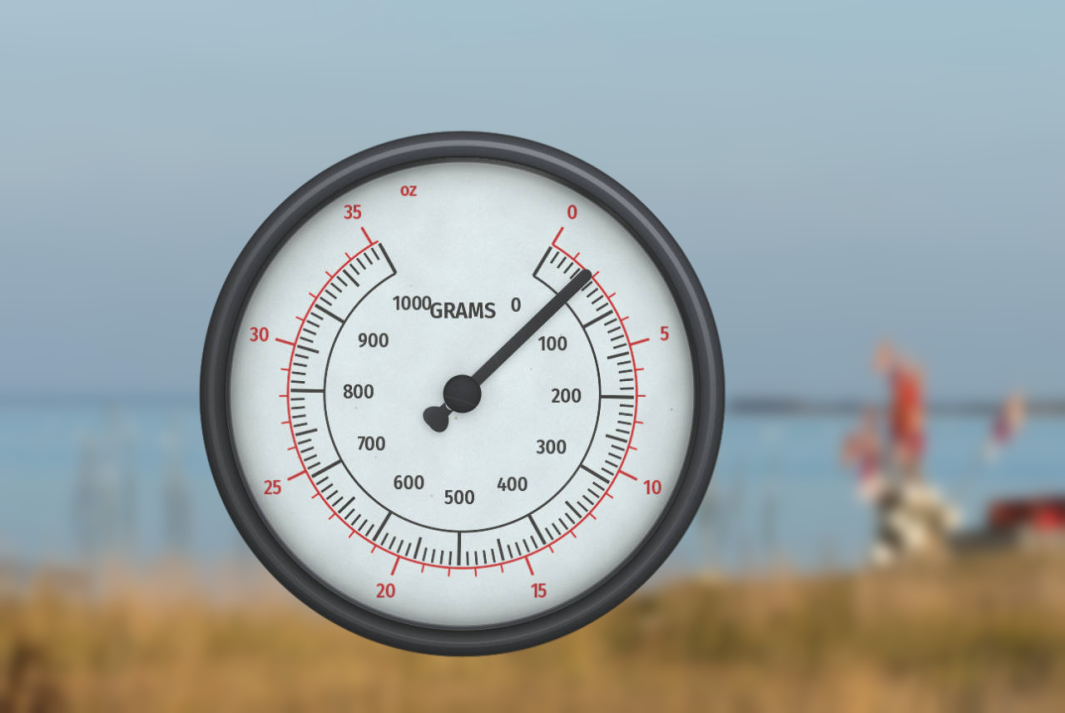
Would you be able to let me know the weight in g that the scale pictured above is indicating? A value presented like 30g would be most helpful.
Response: 50g
